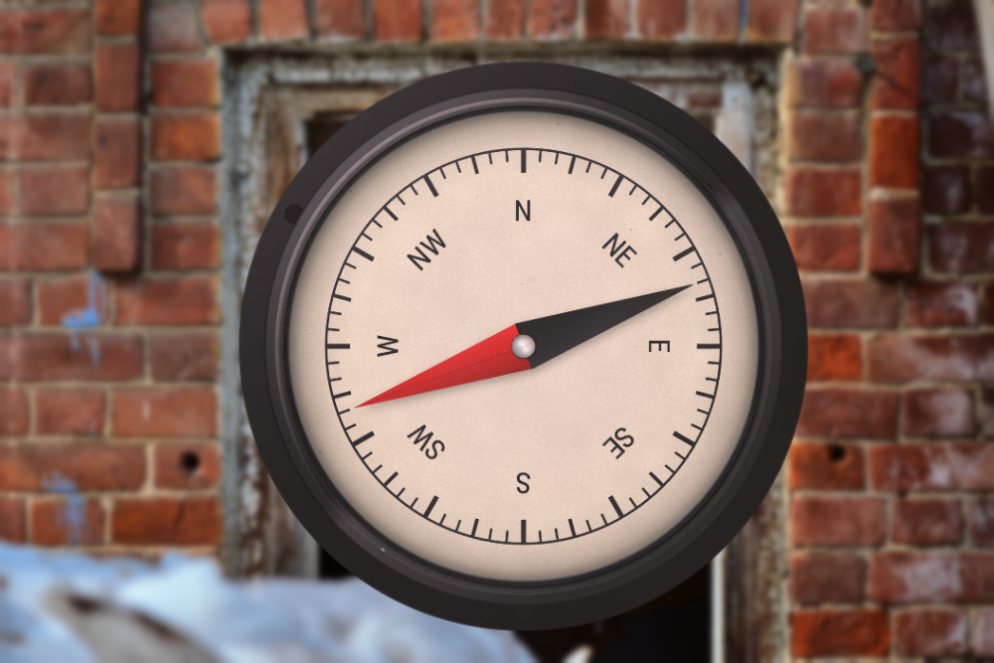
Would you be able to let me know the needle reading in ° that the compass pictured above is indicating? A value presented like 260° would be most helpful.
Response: 250°
